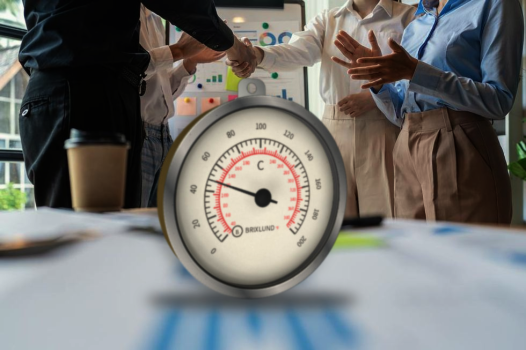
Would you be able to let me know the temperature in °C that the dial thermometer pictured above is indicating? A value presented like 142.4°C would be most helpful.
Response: 48°C
